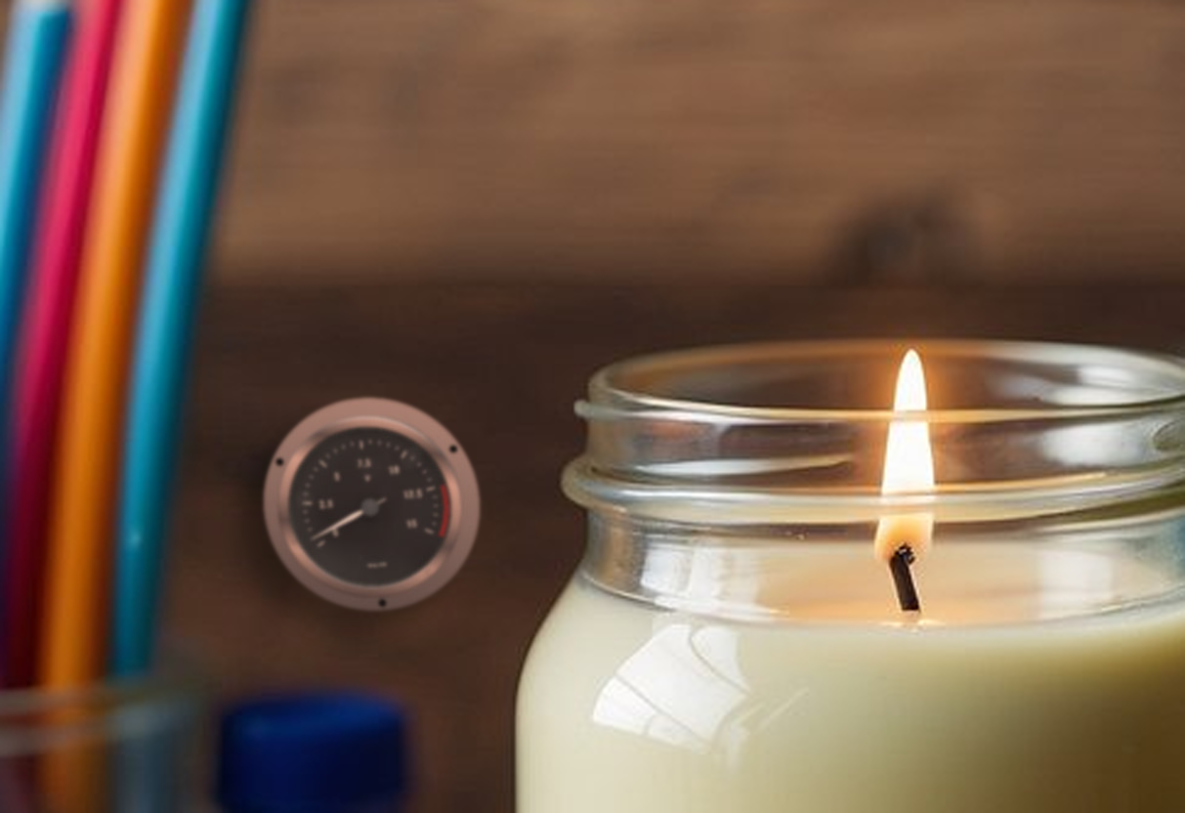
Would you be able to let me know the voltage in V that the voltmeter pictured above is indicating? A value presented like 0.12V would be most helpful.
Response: 0.5V
